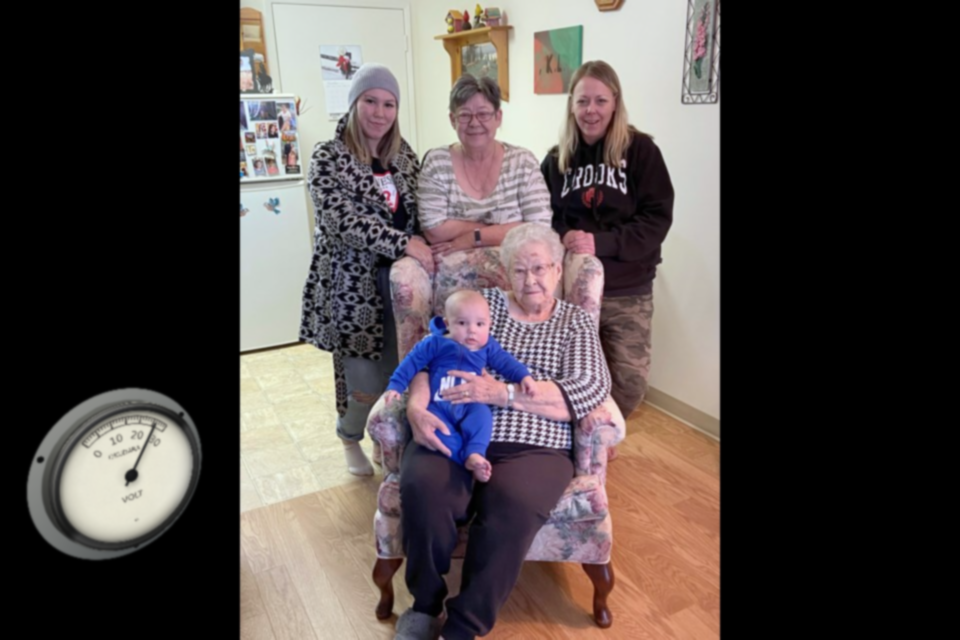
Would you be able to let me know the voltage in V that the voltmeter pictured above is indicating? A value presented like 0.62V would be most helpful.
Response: 25V
